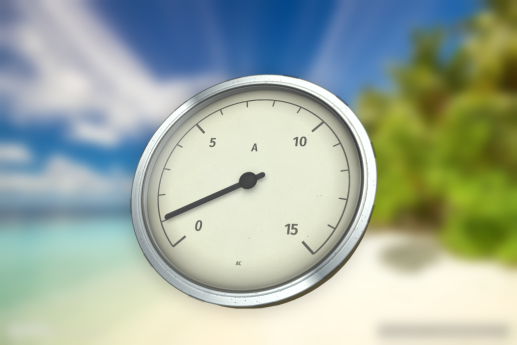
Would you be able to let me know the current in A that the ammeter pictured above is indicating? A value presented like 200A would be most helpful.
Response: 1A
